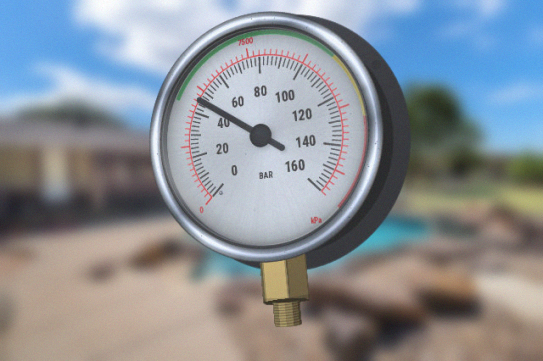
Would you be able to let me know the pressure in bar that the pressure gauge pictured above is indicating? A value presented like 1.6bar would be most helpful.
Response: 46bar
